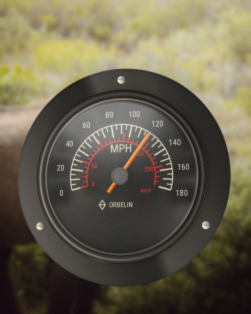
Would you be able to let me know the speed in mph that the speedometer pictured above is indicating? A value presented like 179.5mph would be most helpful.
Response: 120mph
